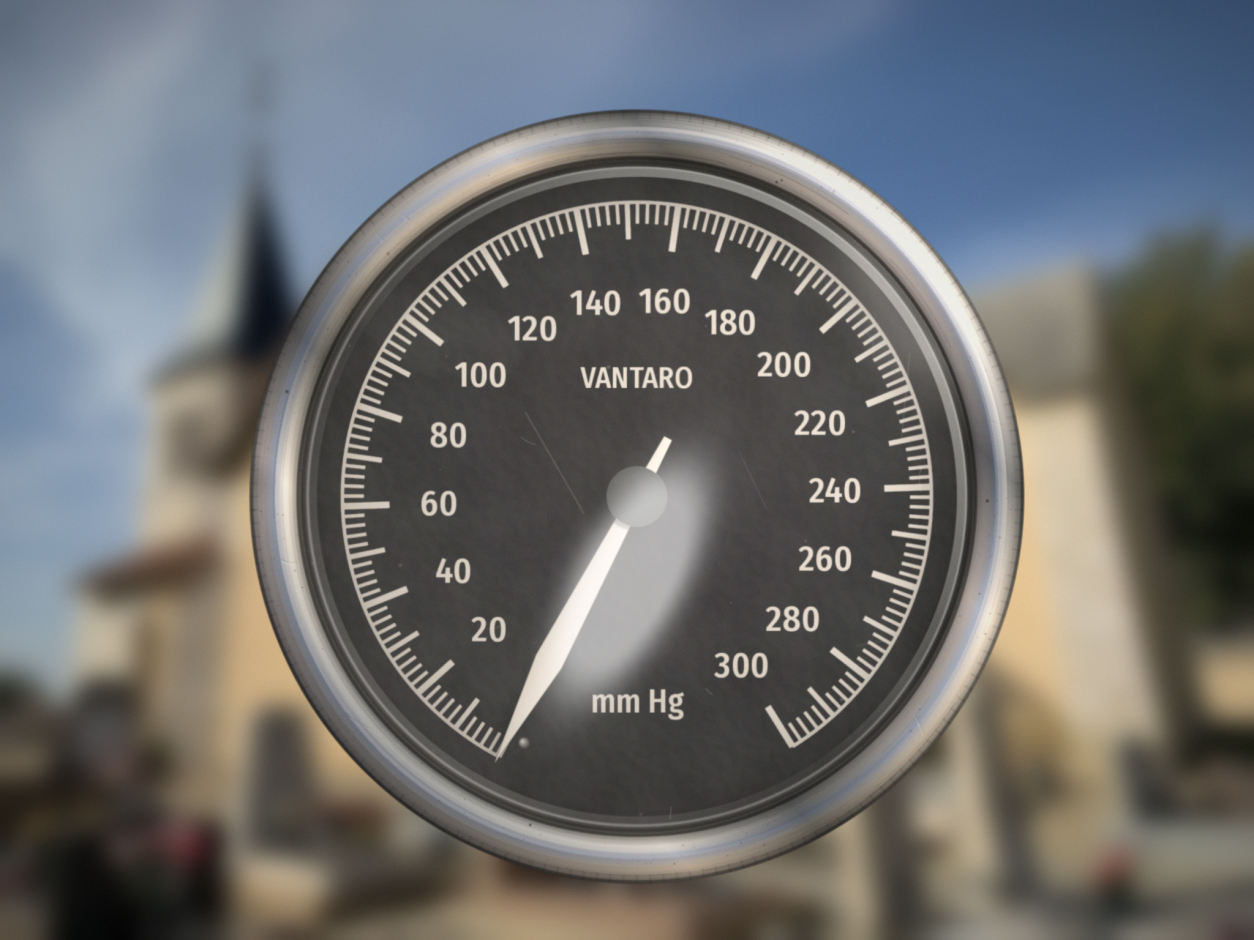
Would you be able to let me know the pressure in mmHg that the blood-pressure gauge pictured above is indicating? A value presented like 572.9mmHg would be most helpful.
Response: 0mmHg
